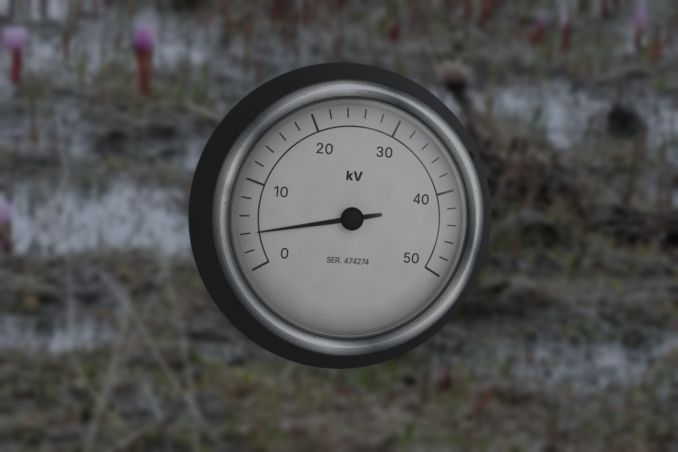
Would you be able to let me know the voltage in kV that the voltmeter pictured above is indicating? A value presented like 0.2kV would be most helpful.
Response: 4kV
